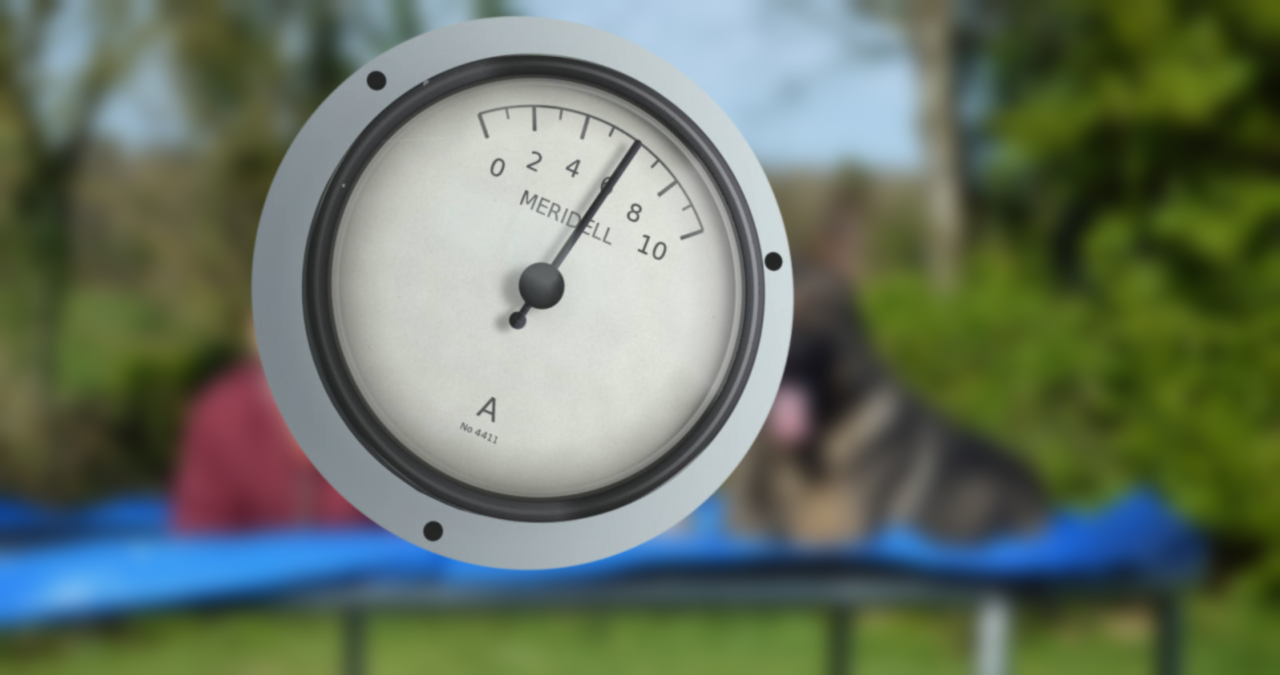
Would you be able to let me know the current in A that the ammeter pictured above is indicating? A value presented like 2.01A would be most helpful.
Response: 6A
